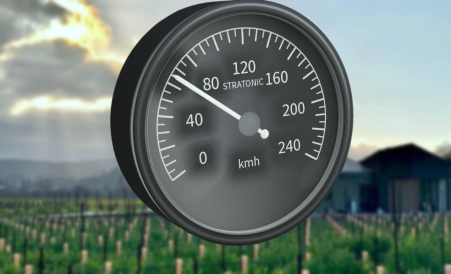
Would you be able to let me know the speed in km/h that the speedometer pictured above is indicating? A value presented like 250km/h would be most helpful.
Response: 65km/h
